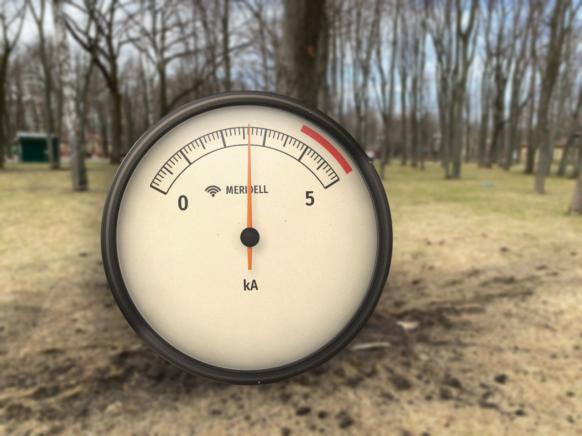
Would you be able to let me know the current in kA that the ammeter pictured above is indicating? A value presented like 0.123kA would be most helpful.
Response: 2.6kA
